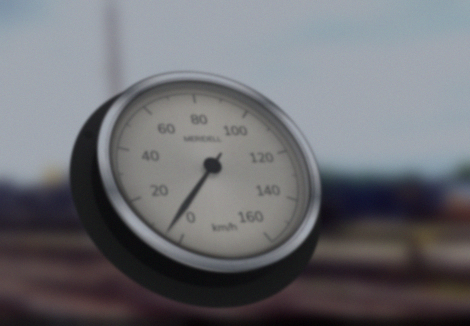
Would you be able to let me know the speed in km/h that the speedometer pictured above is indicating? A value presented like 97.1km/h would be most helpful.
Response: 5km/h
